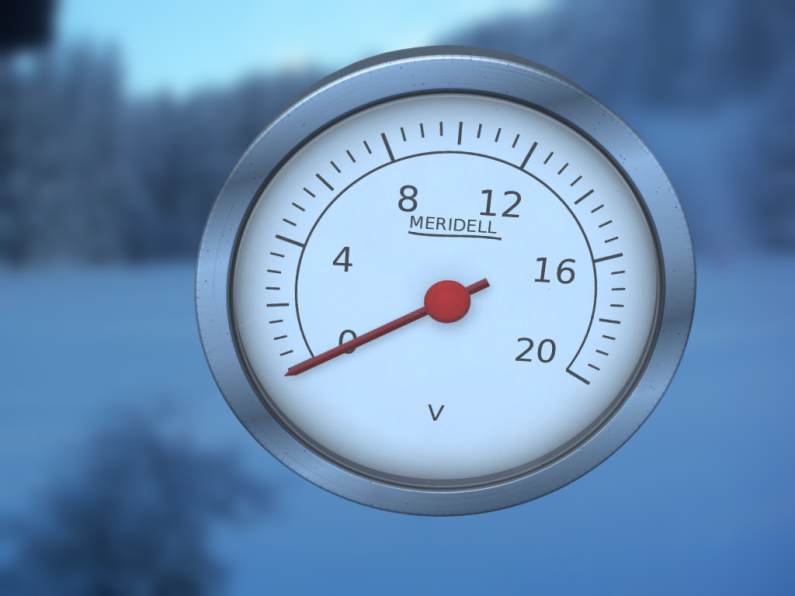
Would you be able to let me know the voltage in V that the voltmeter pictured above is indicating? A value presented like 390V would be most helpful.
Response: 0V
